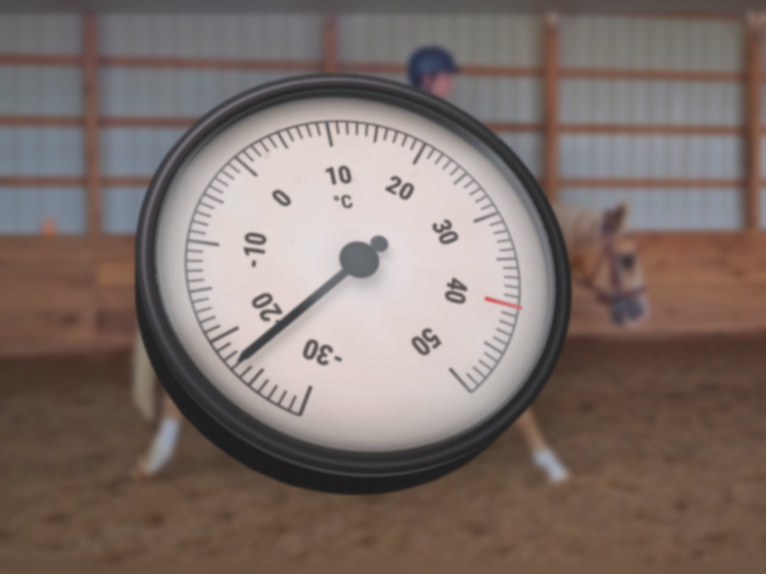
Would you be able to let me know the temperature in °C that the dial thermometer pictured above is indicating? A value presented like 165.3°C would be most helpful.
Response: -23°C
